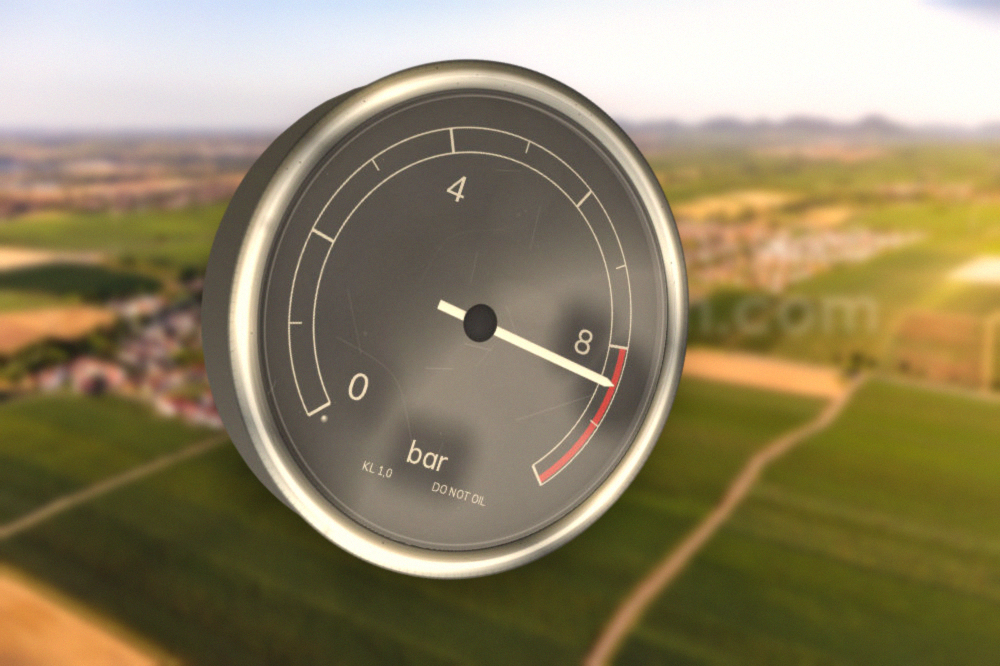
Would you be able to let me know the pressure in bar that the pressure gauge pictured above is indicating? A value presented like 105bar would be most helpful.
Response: 8.5bar
